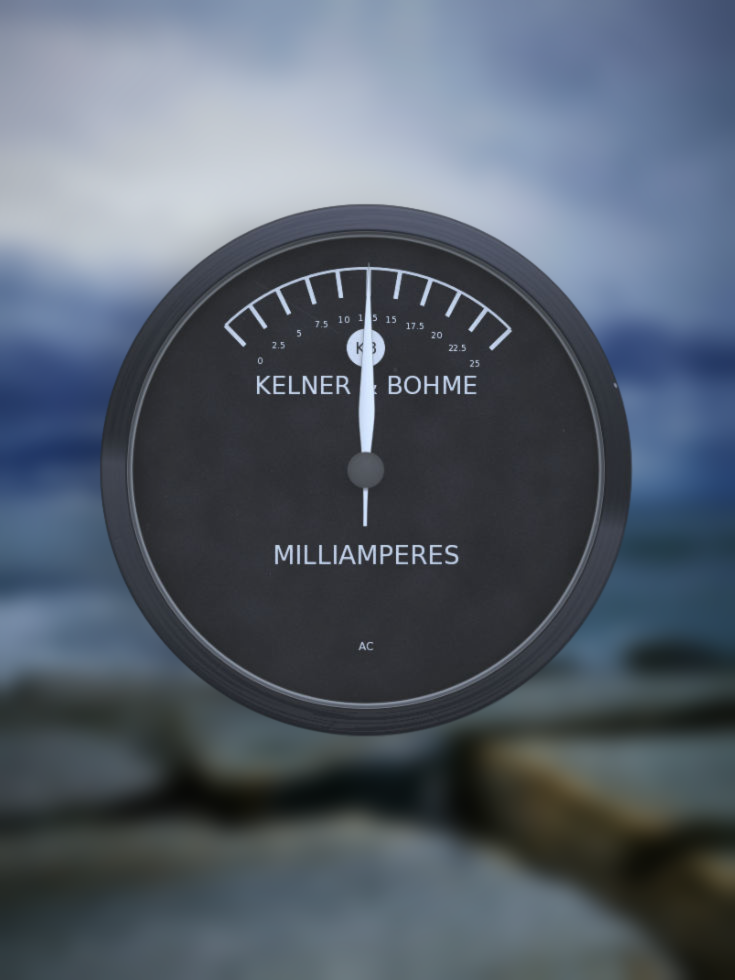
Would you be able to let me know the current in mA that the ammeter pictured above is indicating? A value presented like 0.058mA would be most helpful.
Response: 12.5mA
